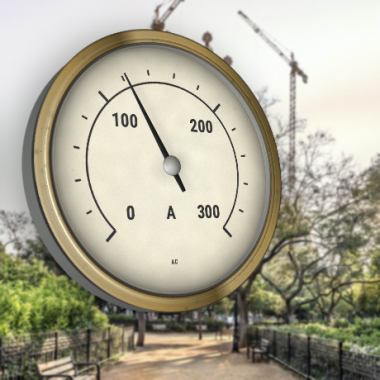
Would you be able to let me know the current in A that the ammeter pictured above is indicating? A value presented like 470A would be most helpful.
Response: 120A
